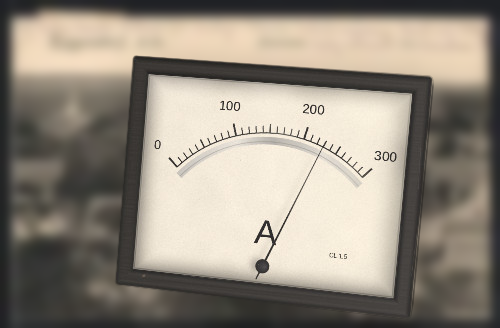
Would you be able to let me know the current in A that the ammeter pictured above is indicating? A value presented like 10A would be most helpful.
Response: 230A
